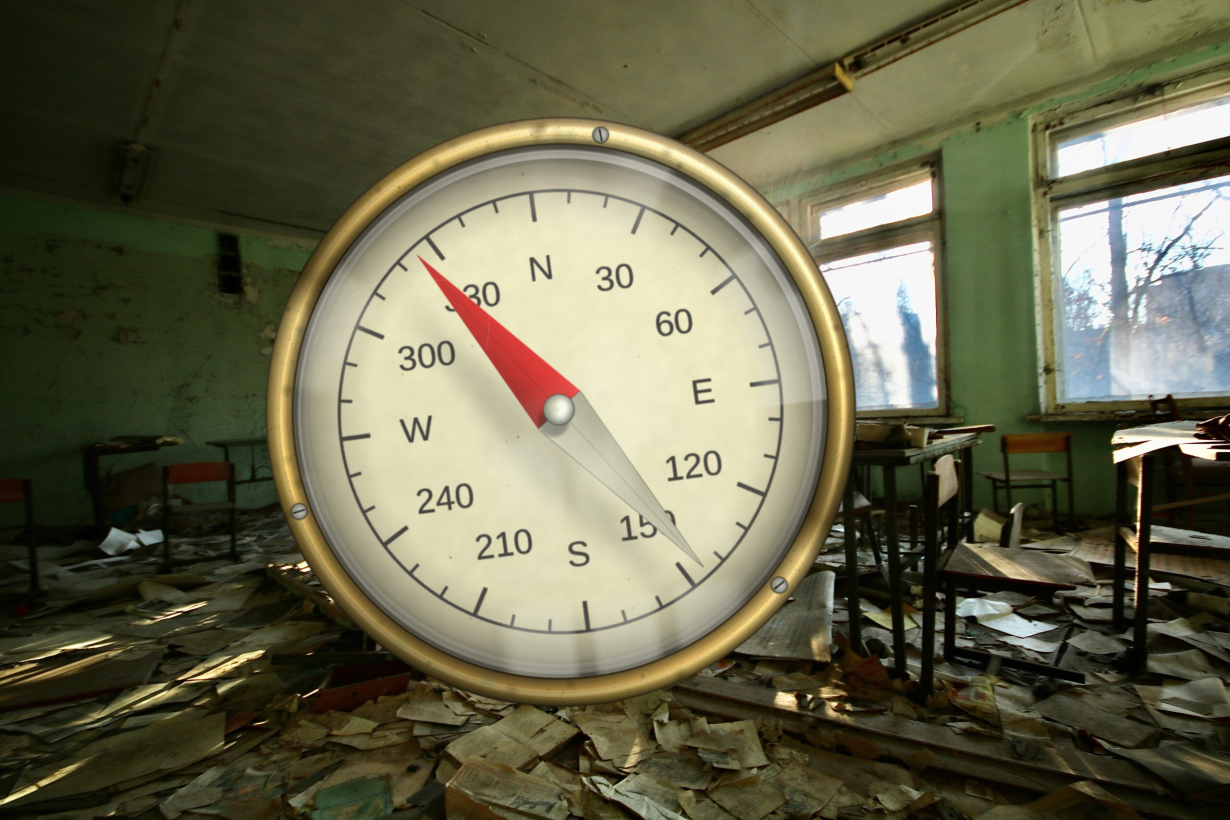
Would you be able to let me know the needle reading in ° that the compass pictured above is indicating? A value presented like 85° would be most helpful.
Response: 325°
